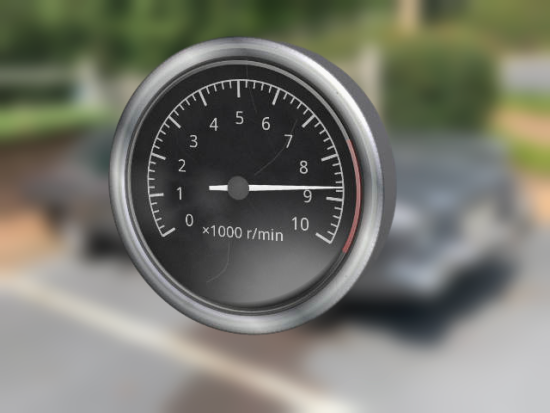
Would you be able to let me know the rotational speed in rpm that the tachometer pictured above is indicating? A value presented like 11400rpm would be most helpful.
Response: 8700rpm
